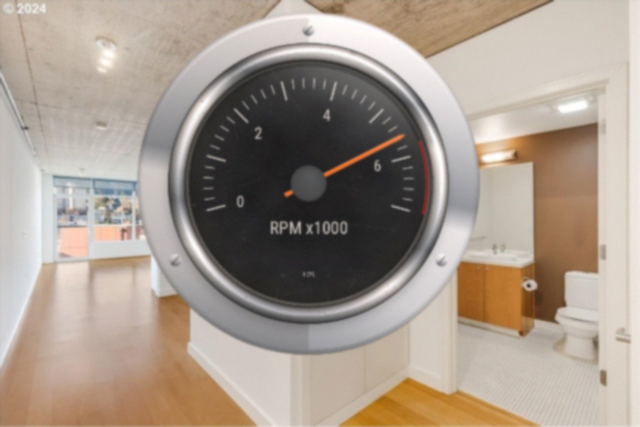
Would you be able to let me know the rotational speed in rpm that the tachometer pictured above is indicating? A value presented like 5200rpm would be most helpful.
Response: 5600rpm
